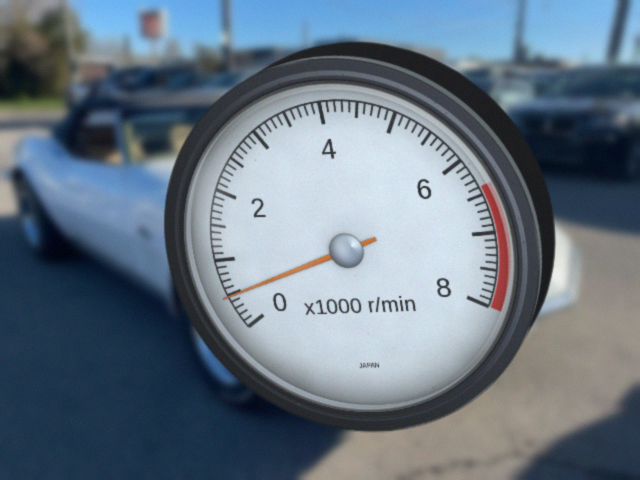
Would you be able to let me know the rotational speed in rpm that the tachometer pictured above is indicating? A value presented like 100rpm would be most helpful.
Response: 500rpm
